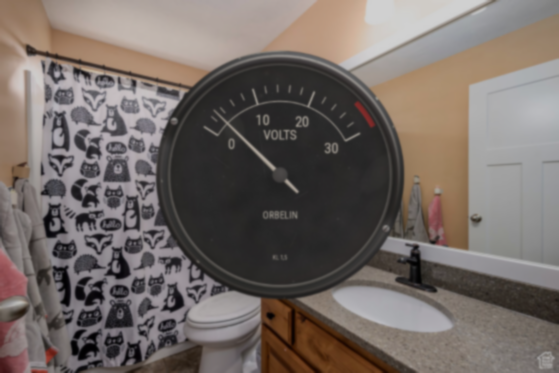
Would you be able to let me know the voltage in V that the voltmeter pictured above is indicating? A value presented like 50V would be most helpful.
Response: 3V
